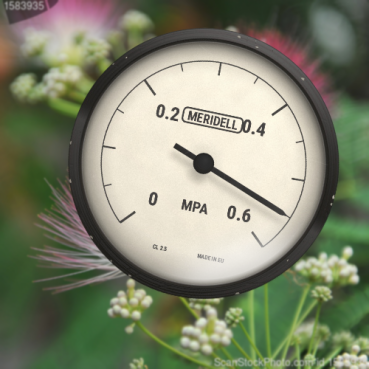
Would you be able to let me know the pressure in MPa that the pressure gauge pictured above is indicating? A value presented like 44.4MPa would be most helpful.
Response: 0.55MPa
